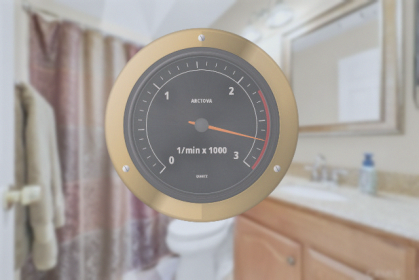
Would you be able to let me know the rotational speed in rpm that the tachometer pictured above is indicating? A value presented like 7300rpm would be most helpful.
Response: 2700rpm
